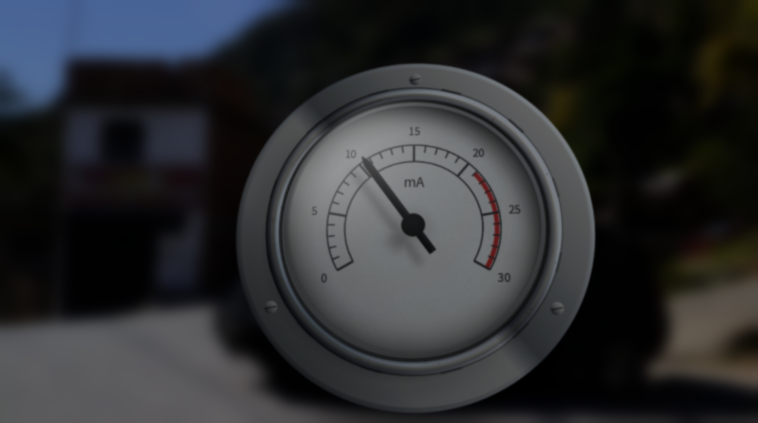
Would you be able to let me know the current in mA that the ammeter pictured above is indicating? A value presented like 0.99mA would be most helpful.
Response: 10.5mA
